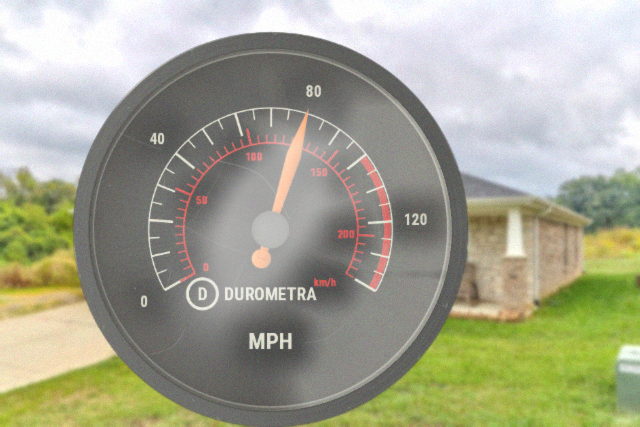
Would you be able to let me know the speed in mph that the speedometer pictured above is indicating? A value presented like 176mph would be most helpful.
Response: 80mph
